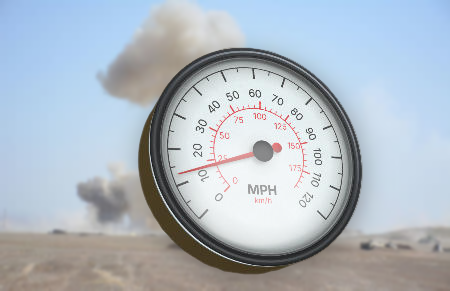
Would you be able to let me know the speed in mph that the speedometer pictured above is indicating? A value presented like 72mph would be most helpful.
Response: 12.5mph
